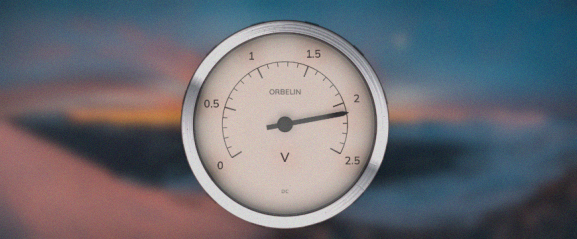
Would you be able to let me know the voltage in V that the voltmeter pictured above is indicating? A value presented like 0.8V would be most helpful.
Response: 2.1V
